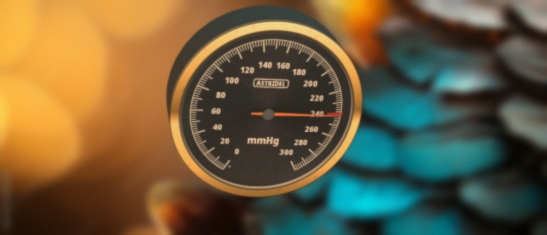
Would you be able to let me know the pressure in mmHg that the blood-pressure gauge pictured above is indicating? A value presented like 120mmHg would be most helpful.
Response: 240mmHg
